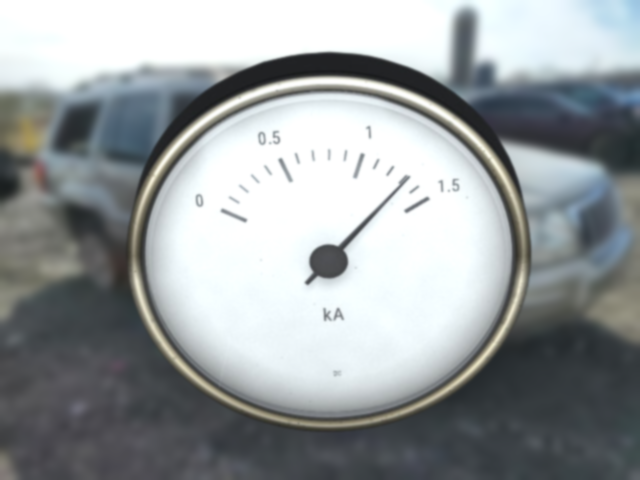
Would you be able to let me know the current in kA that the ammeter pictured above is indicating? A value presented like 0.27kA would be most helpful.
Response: 1.3kA
